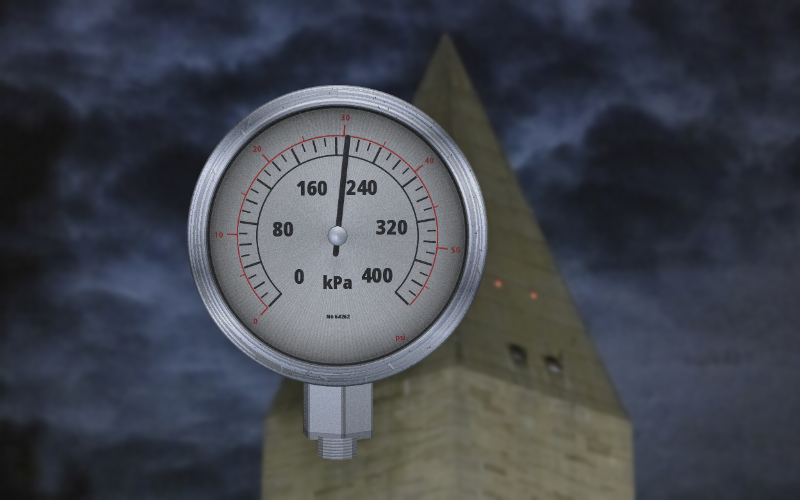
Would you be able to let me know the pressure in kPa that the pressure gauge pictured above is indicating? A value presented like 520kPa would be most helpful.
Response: 210kPa
